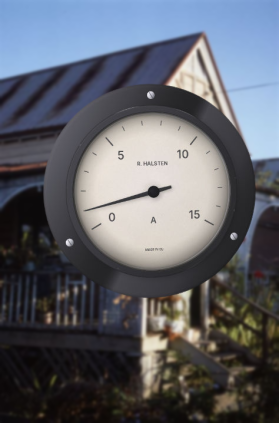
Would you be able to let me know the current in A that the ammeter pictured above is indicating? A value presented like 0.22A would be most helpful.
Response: 1A
